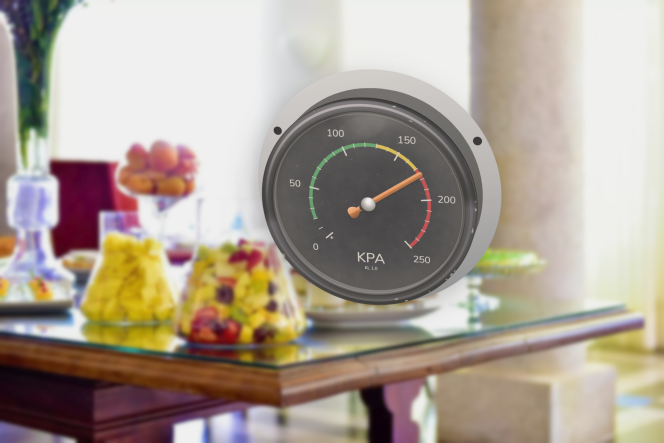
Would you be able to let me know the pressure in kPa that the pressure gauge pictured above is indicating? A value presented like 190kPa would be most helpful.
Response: 175kPa
